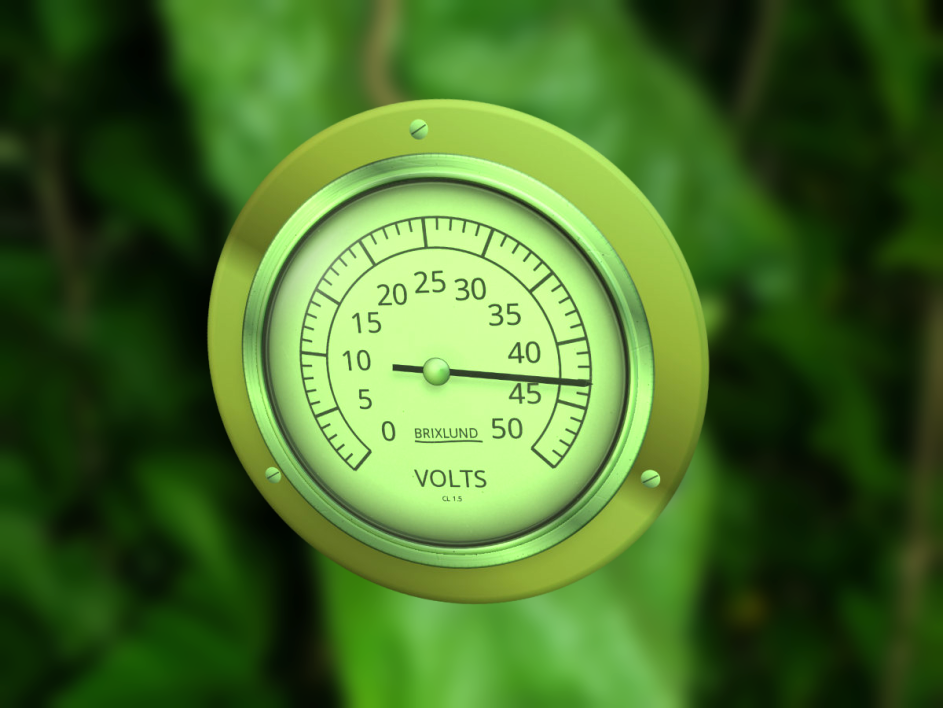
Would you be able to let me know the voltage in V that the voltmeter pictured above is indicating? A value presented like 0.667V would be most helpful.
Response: 43V
